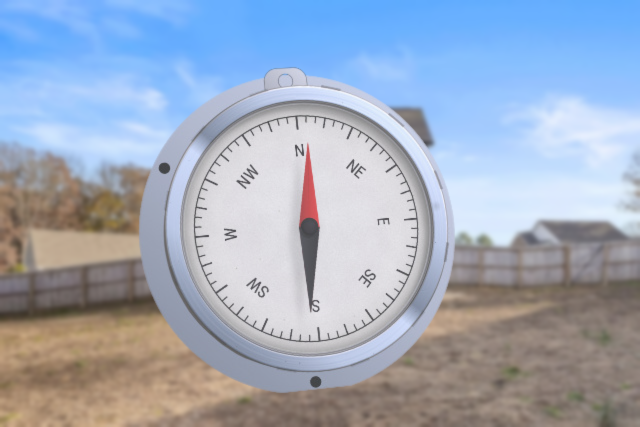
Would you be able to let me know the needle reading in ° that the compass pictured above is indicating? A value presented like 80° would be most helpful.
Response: 5°
